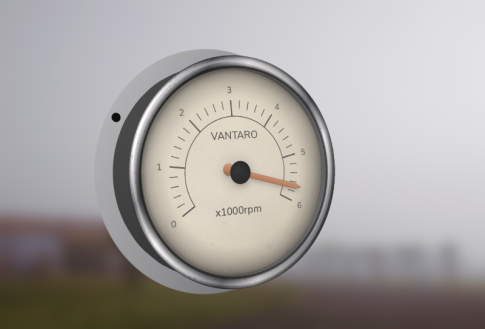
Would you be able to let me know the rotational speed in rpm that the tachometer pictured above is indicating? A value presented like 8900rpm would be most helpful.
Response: 5700rpm
